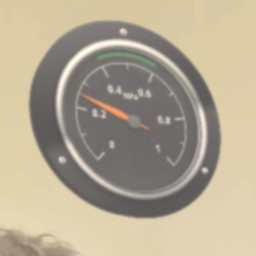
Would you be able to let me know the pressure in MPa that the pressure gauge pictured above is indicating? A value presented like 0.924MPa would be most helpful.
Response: 0.25MPa
